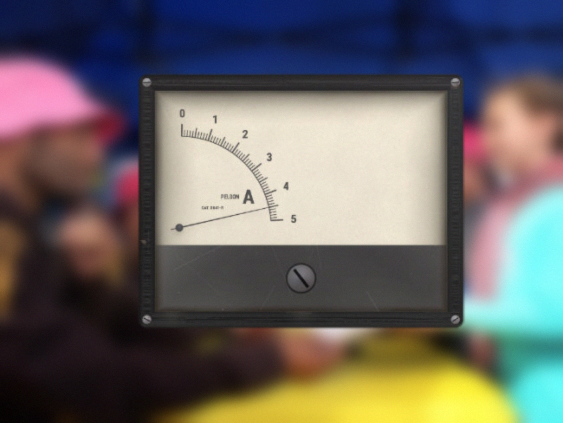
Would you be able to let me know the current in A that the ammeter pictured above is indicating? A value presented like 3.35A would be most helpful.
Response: 4.5A
